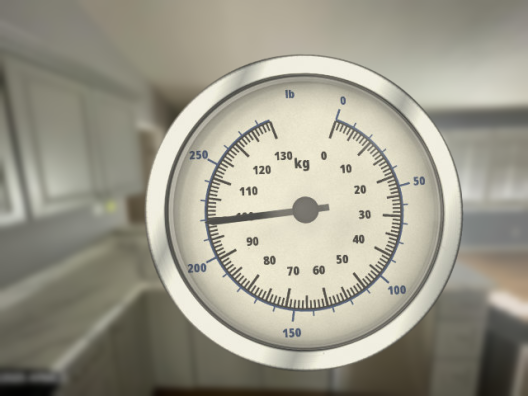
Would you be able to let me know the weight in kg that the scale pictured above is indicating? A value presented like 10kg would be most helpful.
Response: 99kg
